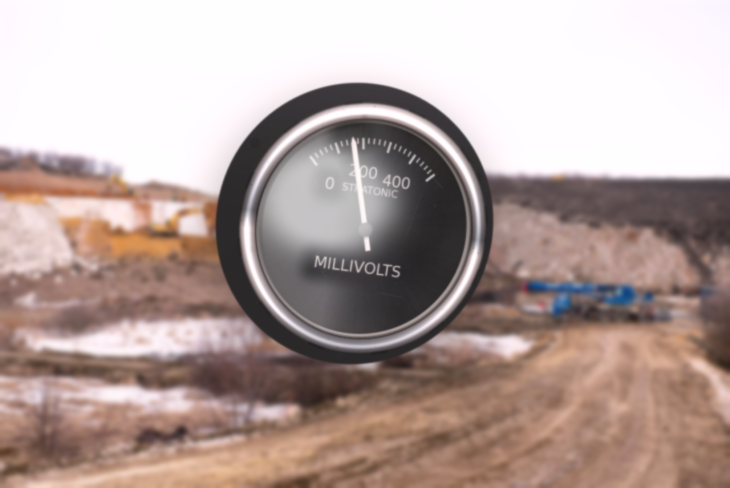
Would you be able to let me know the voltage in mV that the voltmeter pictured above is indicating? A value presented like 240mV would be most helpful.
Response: 160mV
